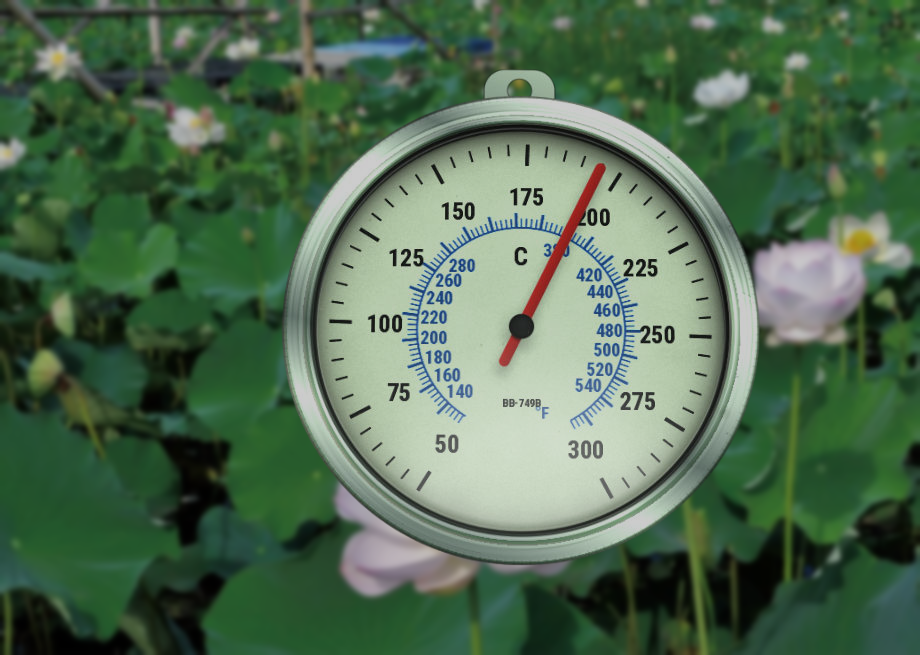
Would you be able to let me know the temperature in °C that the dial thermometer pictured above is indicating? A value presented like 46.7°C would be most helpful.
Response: 195°C
